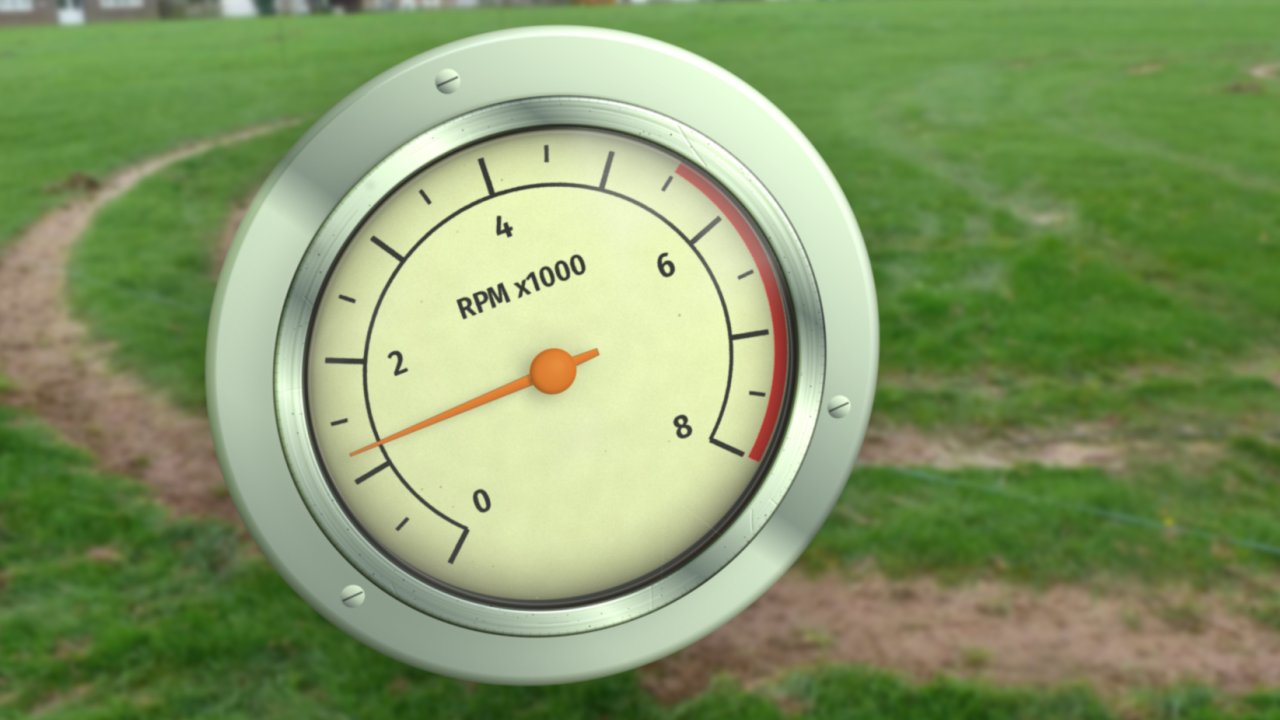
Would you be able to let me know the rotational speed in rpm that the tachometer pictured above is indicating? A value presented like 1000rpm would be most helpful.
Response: 1250rpm
